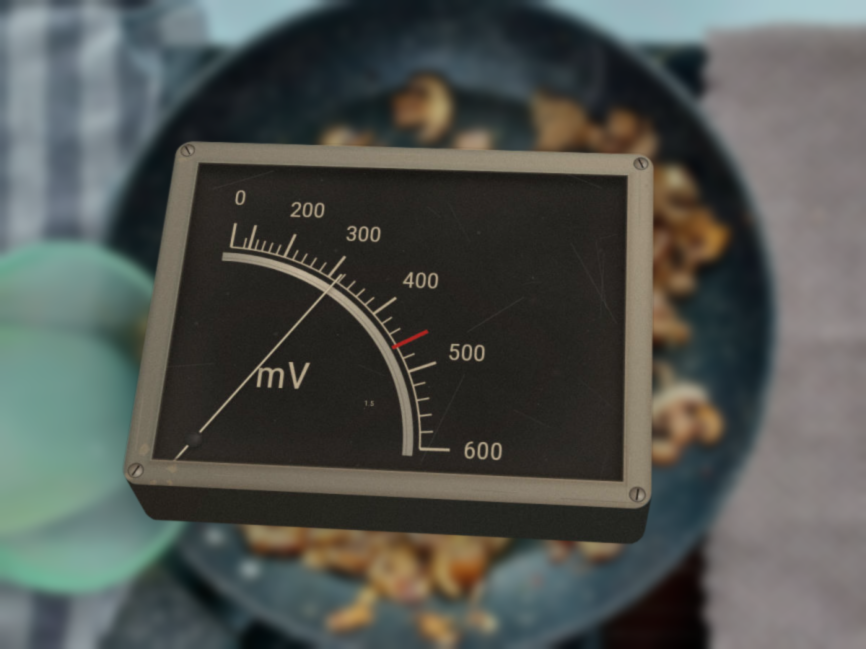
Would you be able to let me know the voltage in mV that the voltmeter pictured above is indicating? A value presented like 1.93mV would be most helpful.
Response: 320mV
